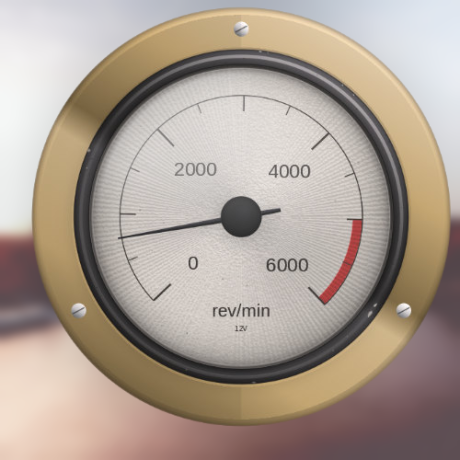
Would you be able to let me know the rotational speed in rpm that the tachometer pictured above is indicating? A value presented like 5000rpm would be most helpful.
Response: 750rpm
